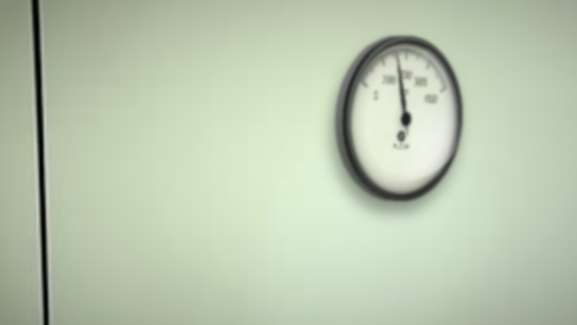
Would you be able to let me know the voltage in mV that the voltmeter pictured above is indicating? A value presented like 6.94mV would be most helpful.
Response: 150mV
